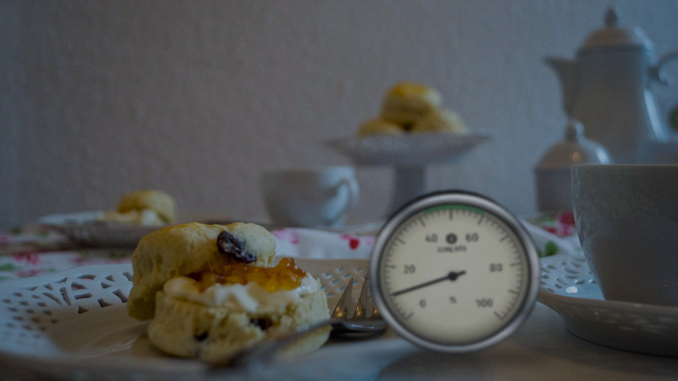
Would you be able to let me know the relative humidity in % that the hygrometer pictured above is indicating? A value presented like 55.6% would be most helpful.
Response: 10%
